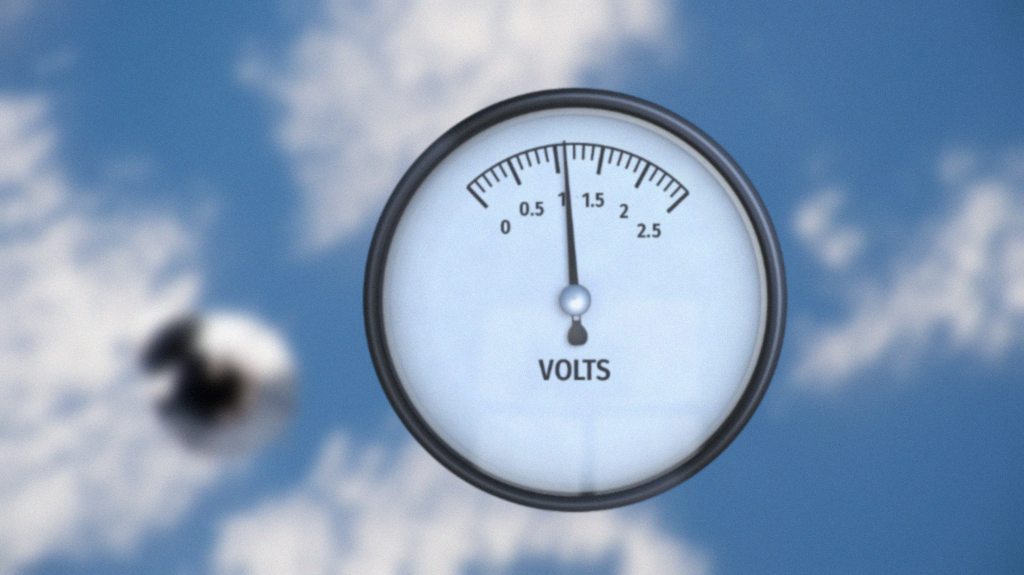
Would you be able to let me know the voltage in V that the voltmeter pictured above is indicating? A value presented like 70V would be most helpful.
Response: 1.1V
